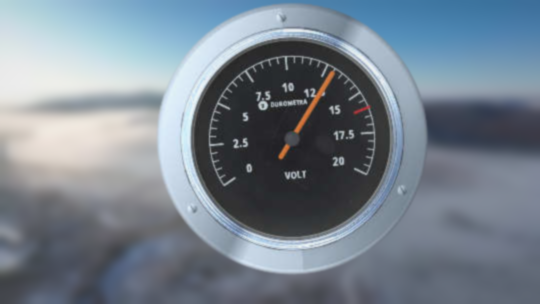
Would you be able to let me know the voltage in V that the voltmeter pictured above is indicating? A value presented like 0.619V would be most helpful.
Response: 13V
